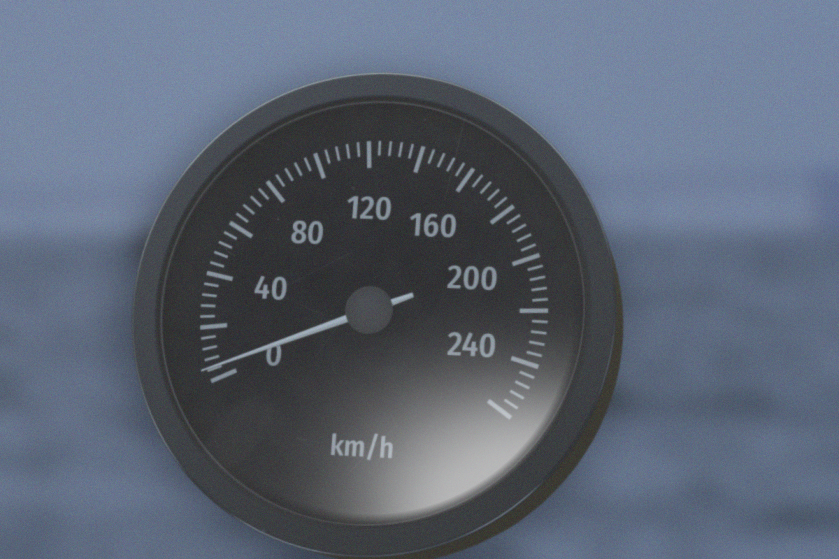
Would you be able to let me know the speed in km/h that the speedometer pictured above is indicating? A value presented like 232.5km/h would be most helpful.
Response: 4km/h
